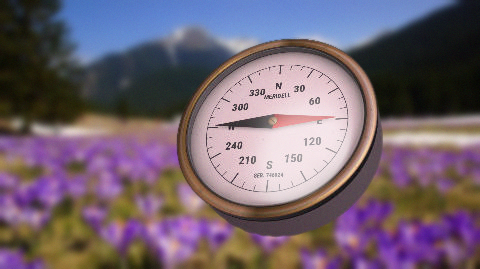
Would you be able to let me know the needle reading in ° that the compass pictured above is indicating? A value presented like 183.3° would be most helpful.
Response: 90°
